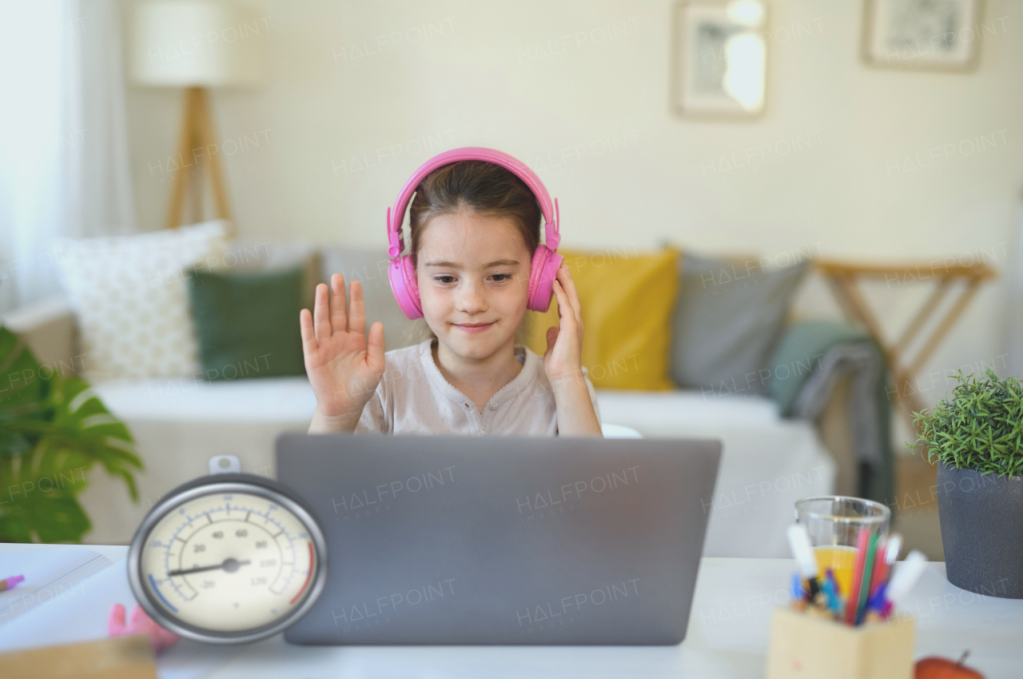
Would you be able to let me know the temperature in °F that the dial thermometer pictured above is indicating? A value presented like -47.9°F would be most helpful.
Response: 0°F
